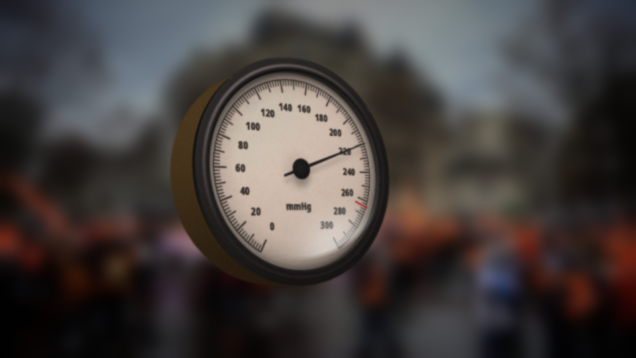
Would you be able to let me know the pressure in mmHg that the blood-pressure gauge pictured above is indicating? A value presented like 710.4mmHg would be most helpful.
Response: 220mmHg
